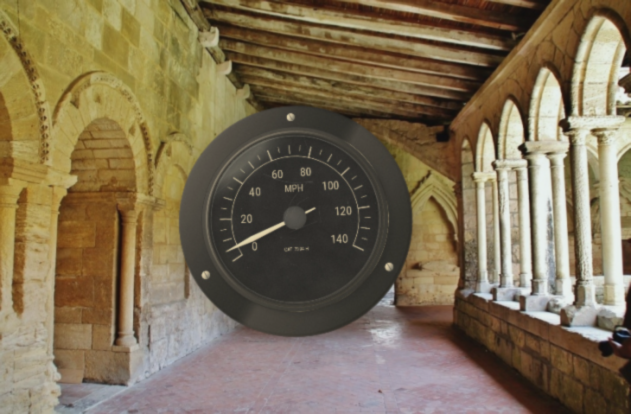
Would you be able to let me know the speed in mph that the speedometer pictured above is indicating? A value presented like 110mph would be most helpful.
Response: 5mph
